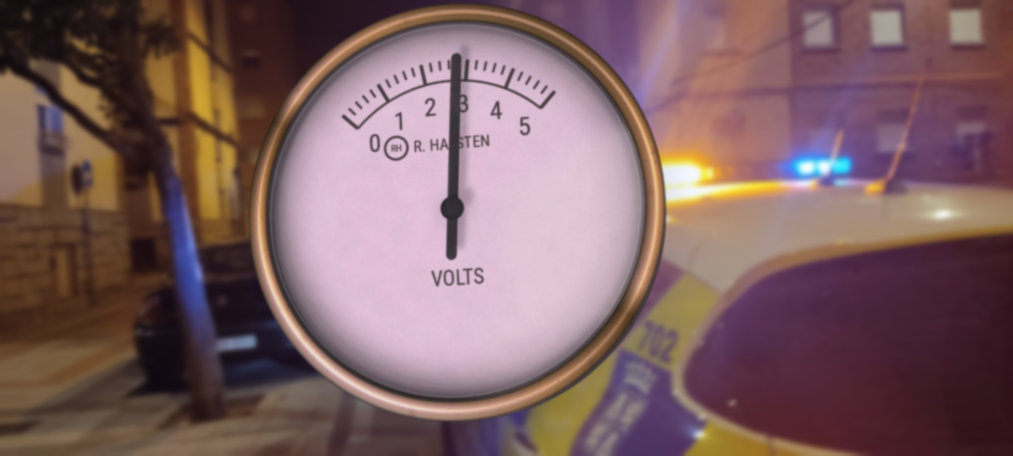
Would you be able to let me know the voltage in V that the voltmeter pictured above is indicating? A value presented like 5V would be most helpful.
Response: 2.8V
